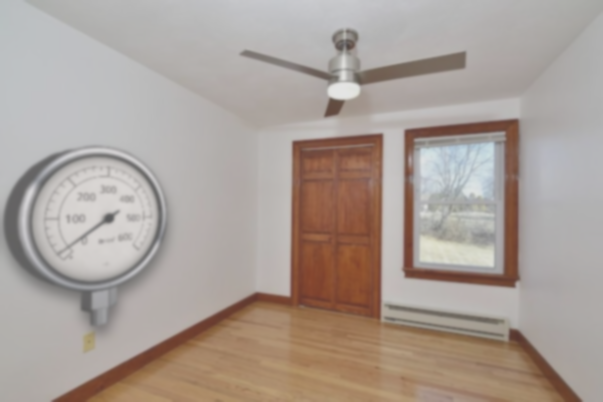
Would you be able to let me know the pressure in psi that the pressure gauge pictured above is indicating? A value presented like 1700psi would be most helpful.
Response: 20psi
